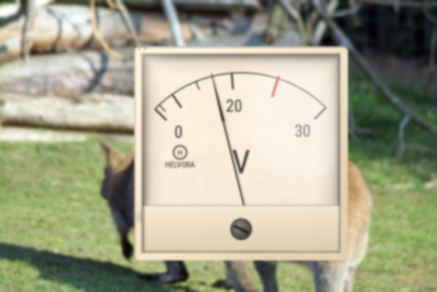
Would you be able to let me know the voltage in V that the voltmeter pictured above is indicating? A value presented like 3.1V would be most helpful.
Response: 17.5V
